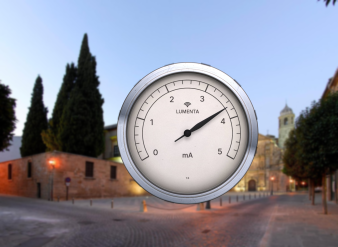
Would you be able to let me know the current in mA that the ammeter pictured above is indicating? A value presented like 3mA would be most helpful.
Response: 3.7mA
